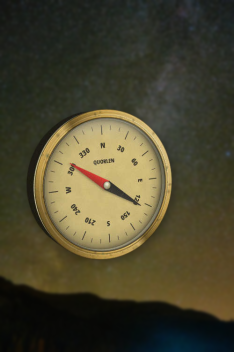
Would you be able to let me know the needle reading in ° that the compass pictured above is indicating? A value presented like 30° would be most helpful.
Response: 305°
